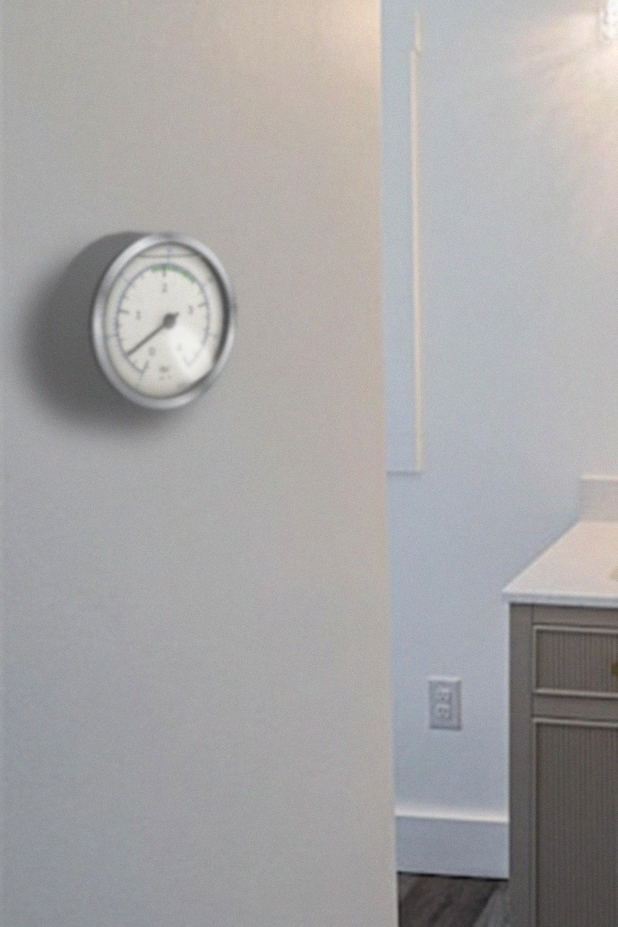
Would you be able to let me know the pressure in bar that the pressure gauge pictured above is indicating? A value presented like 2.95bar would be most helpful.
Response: 0.4bar
